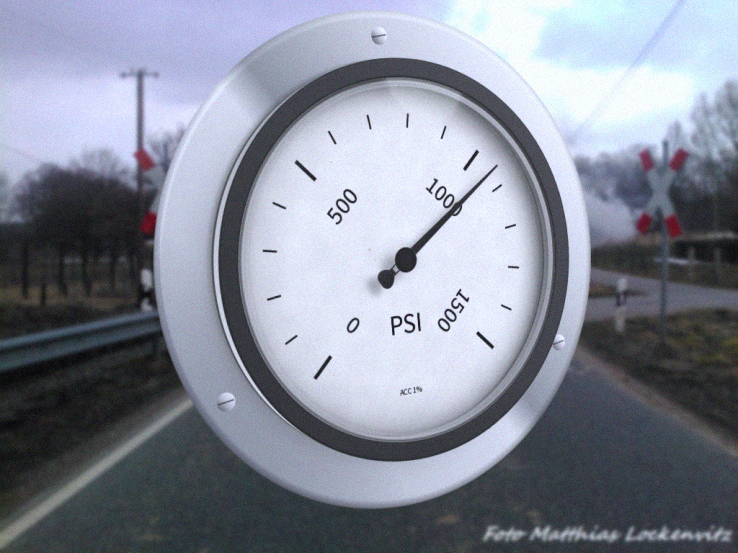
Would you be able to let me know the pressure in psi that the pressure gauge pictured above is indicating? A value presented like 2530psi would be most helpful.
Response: 1050psi
